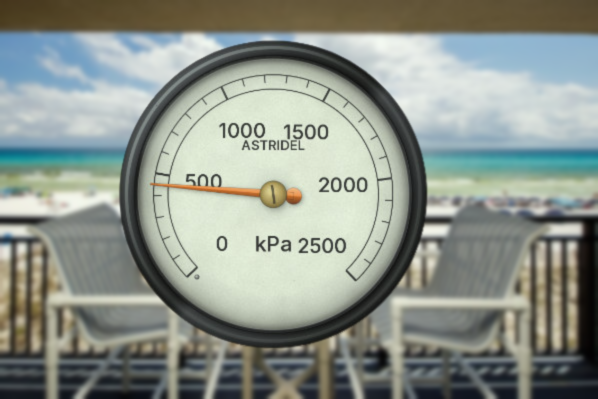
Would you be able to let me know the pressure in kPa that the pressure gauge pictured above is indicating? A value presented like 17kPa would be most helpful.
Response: 450kPa
